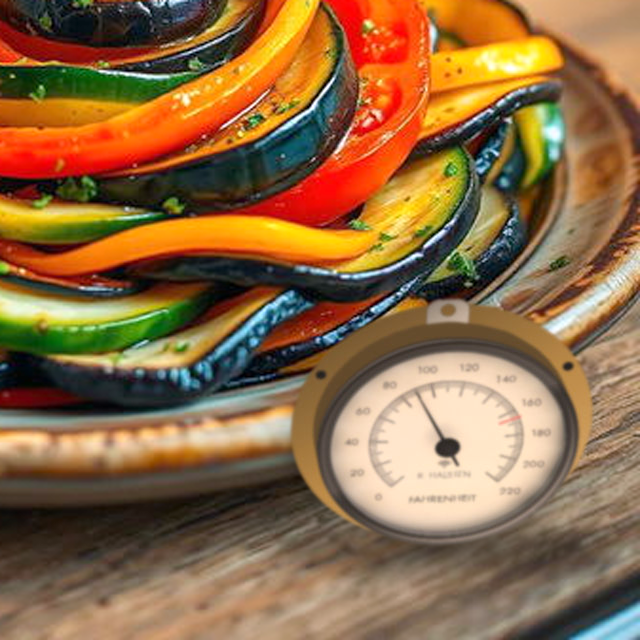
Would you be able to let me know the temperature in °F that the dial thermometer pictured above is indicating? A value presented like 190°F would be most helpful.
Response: 90°F
